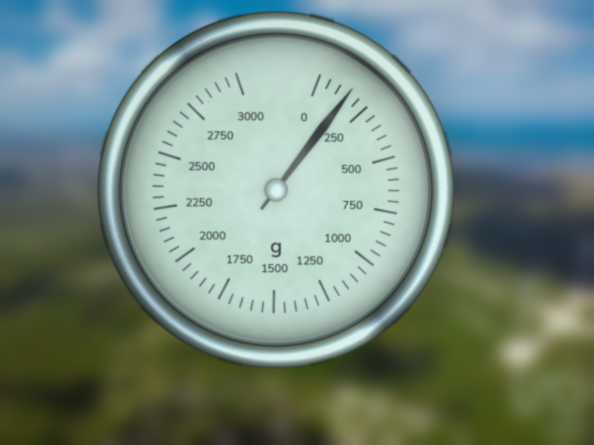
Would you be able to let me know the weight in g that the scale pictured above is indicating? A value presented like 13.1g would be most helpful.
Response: 150g
